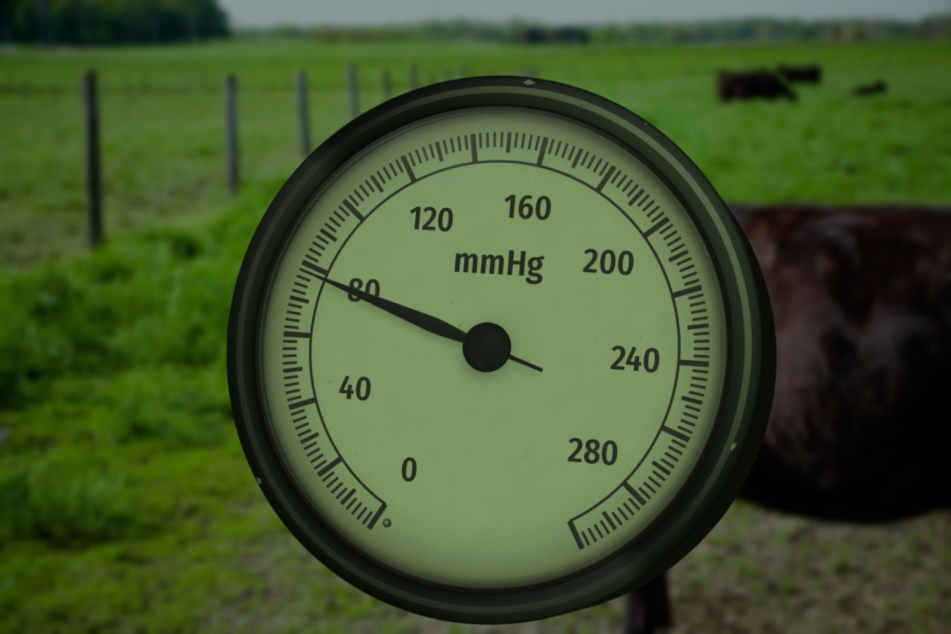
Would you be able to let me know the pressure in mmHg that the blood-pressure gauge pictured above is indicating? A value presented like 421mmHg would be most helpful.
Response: 78mmHg
